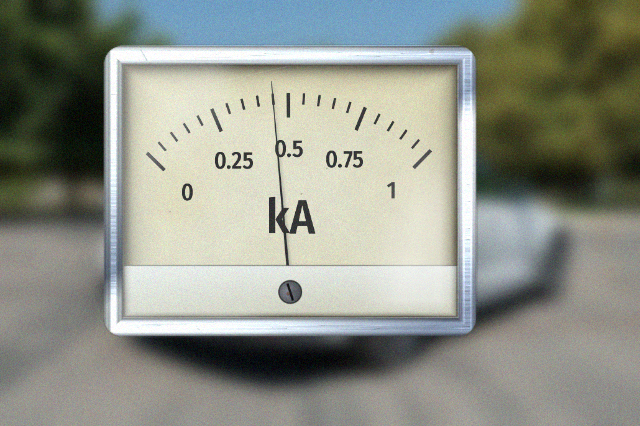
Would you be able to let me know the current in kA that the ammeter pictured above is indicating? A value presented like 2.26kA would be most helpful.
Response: 0.45kA
